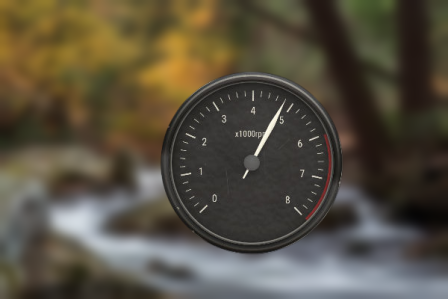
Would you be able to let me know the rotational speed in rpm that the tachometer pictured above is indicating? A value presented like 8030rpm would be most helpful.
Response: 4800rpm
